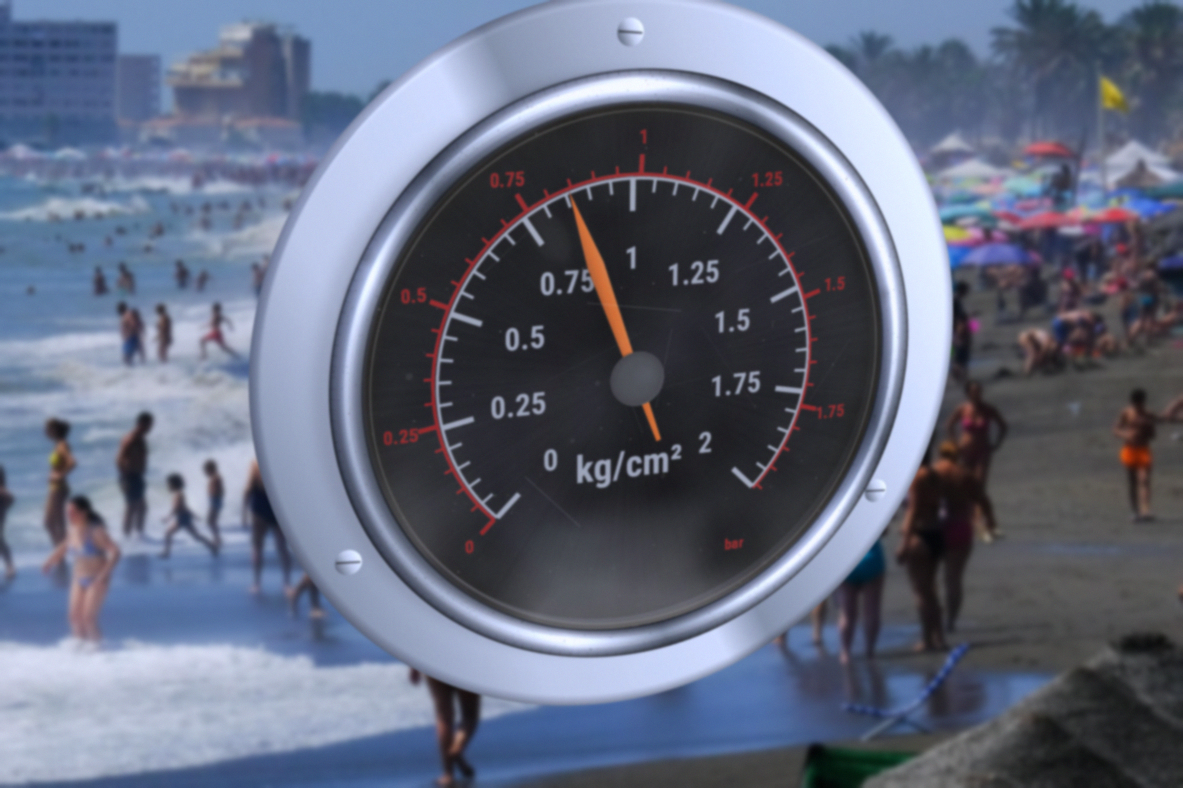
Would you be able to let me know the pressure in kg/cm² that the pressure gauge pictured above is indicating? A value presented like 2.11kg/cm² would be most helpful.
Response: 0.85kg/cm²
